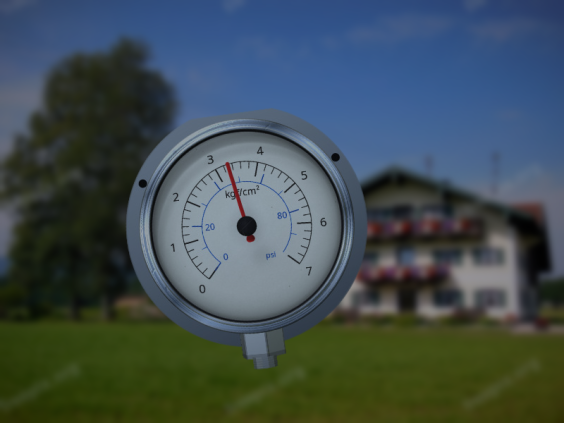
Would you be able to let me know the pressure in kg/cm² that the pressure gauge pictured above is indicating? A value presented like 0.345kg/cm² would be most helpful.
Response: 3.3kg/cm²
